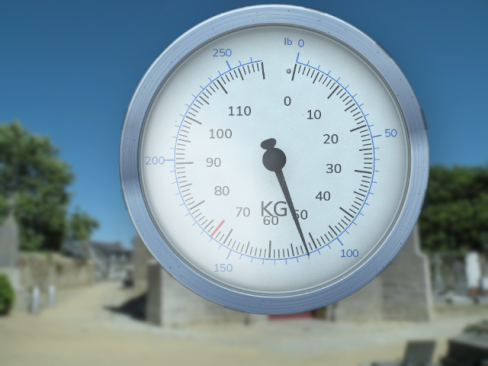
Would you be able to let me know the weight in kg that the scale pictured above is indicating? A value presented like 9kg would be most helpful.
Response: 52kg
